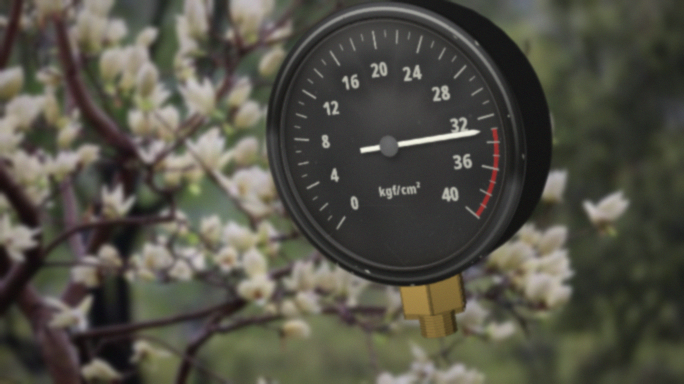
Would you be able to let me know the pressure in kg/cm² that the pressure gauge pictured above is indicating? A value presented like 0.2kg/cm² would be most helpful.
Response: 33kg/cm²
